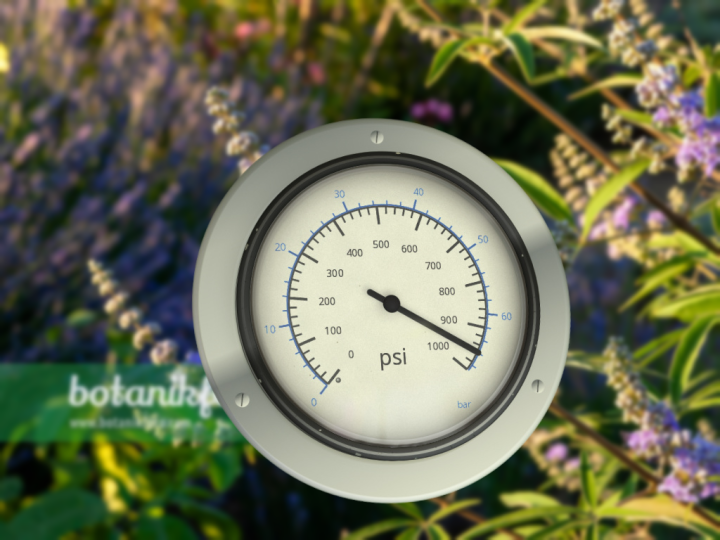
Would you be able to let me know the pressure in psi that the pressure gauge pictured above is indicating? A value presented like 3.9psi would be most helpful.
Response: 960psi
